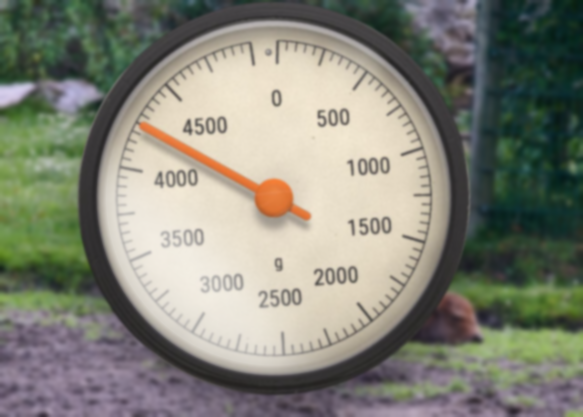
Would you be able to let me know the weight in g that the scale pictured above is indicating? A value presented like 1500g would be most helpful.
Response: 4250g
